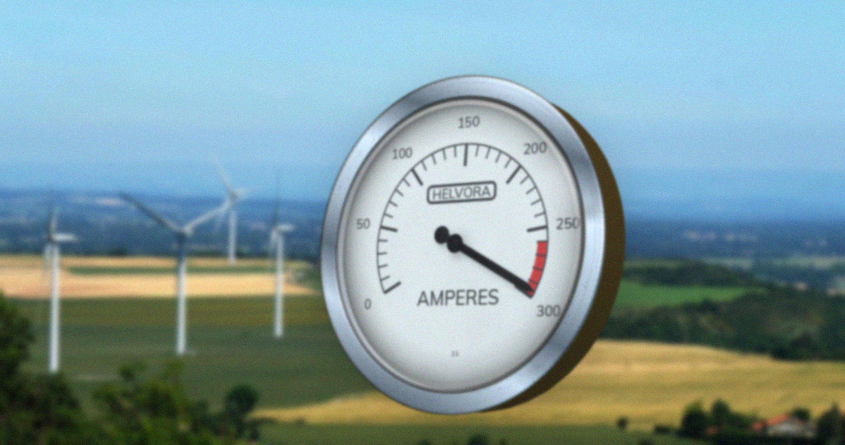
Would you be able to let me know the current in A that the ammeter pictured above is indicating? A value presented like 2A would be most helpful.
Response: 295A
